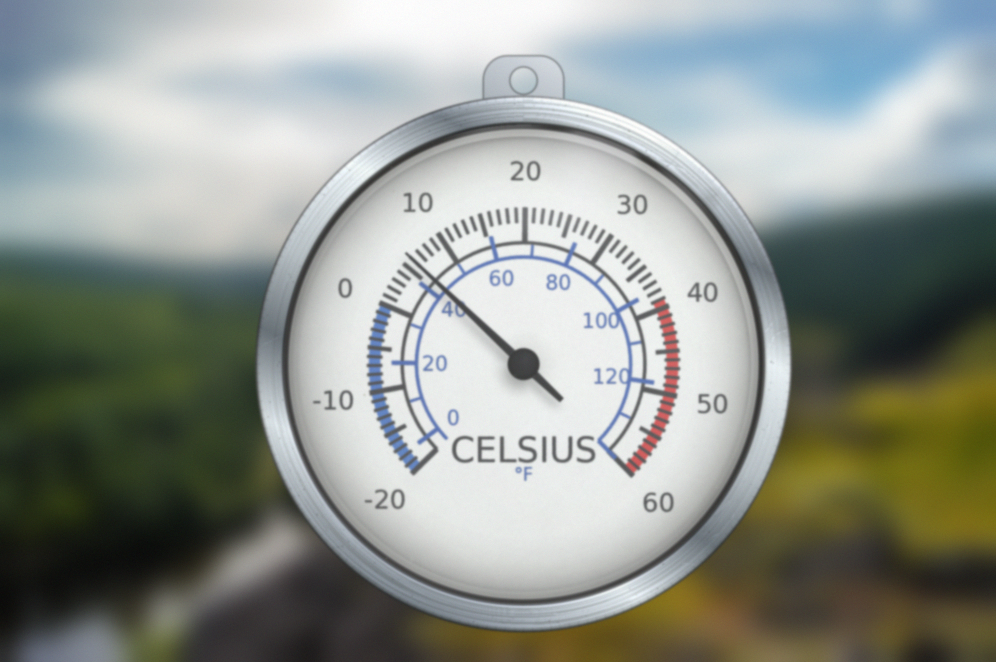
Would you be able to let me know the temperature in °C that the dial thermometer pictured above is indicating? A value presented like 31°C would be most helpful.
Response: 6°C
